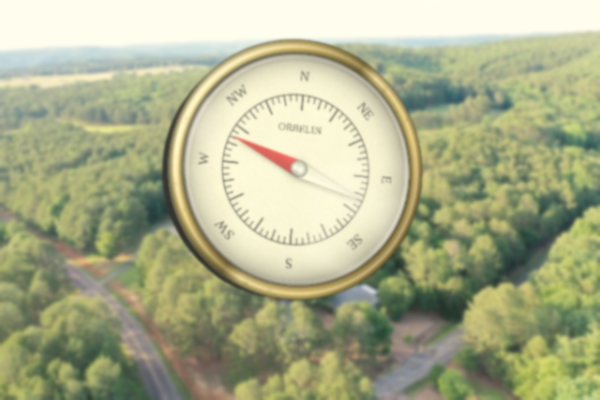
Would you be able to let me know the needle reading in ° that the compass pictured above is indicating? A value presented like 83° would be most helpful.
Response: 290°
